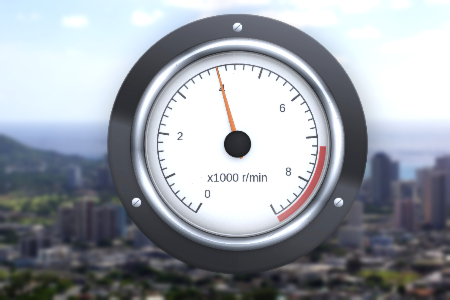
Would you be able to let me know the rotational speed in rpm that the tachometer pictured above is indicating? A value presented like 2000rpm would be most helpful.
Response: 4000rpm
